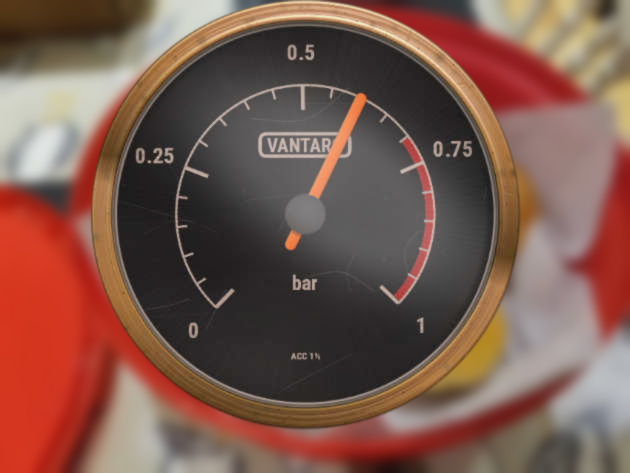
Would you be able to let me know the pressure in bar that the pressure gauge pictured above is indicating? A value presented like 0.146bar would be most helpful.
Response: 0.6bar
